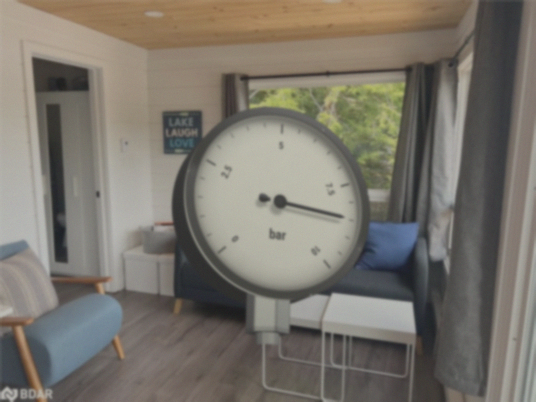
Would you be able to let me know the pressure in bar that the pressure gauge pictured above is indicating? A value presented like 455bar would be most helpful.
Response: 8.5bar
